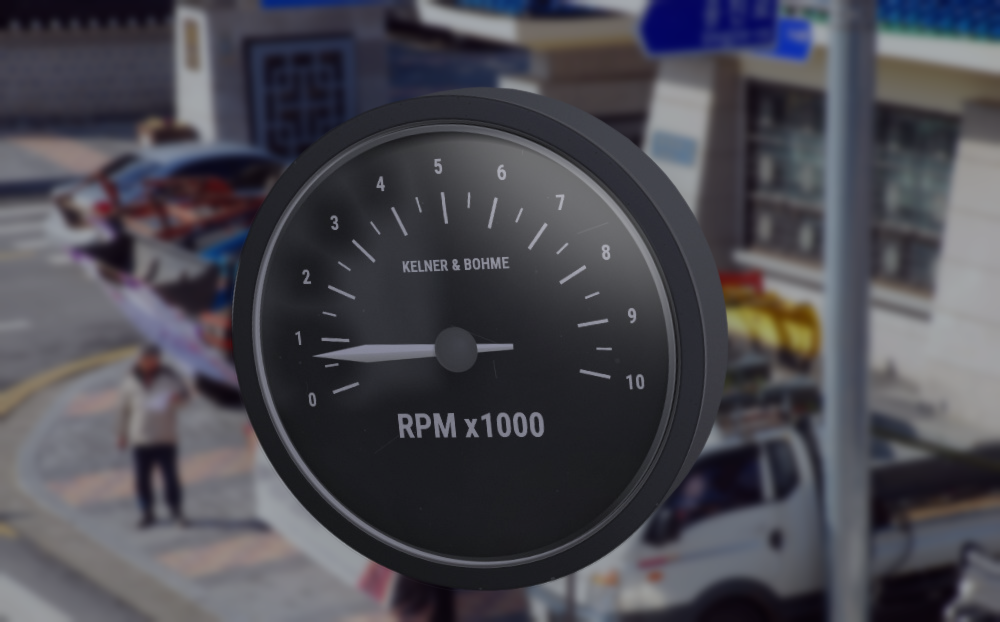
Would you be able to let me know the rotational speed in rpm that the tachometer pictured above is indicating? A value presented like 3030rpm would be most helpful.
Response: 750rpm
